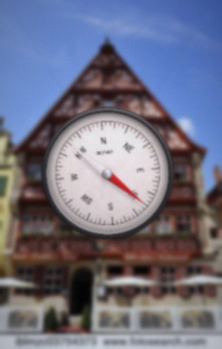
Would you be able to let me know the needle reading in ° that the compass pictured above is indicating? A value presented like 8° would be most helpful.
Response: 135°
